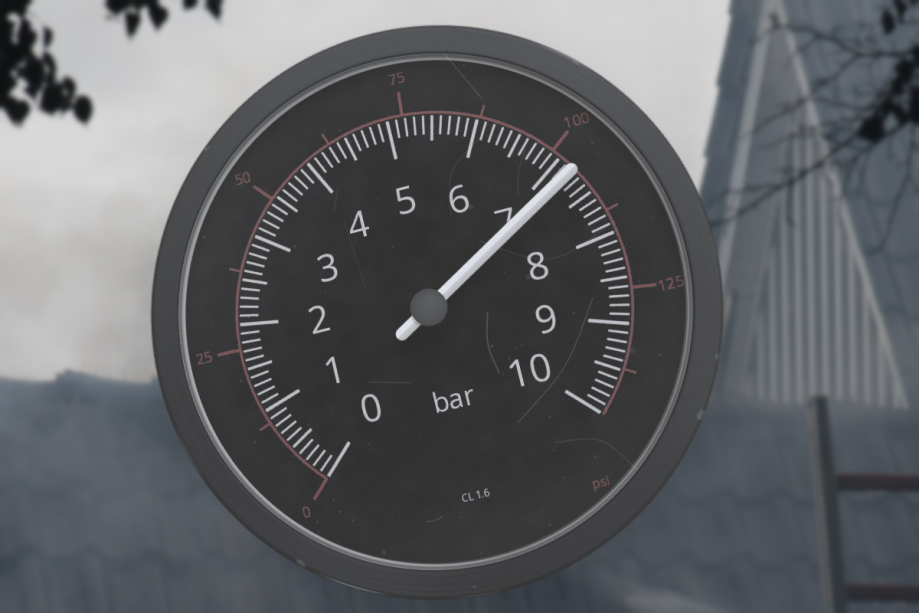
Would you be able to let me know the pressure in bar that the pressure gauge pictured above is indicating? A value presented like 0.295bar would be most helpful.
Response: 7.2bar
